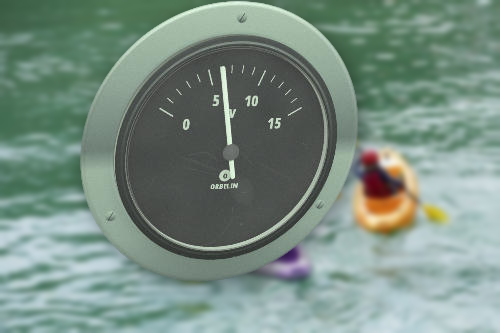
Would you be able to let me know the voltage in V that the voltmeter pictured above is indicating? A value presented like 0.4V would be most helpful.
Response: 6V
